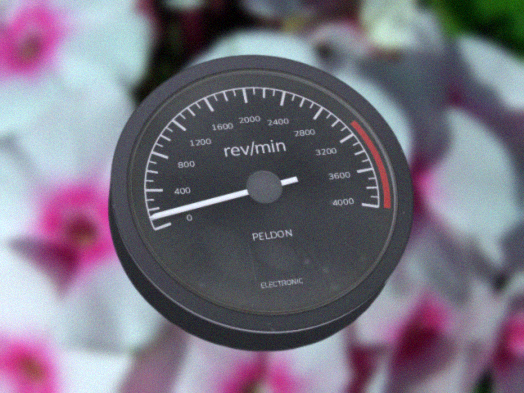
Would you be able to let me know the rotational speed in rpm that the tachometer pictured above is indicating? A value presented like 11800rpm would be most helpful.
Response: 100rpm
